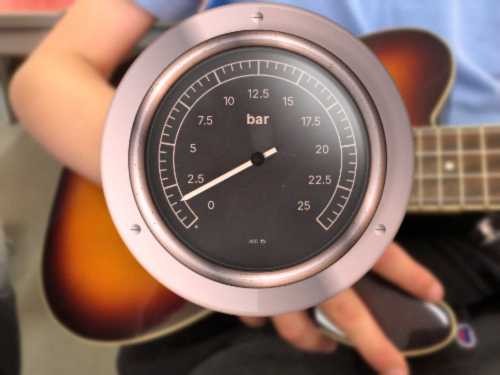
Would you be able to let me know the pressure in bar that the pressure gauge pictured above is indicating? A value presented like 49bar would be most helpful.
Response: 1.5bar
